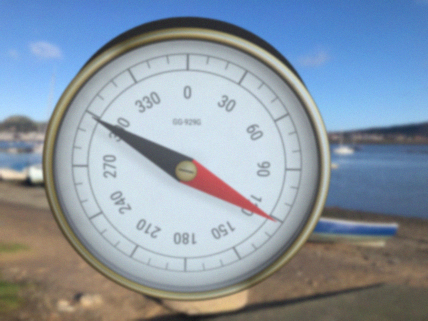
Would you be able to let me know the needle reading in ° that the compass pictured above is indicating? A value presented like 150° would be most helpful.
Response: 120°
